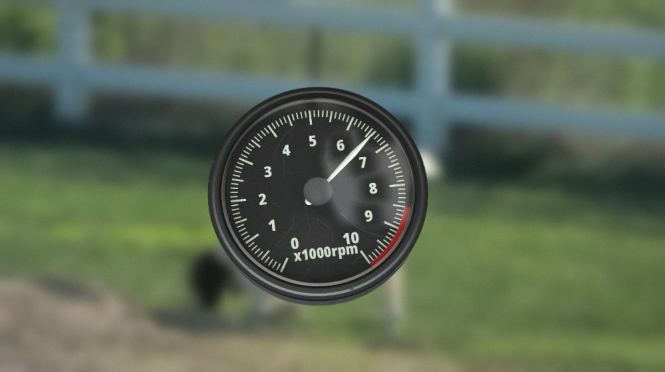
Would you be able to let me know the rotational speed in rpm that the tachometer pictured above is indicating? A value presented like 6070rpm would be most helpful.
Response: 6600rpm
